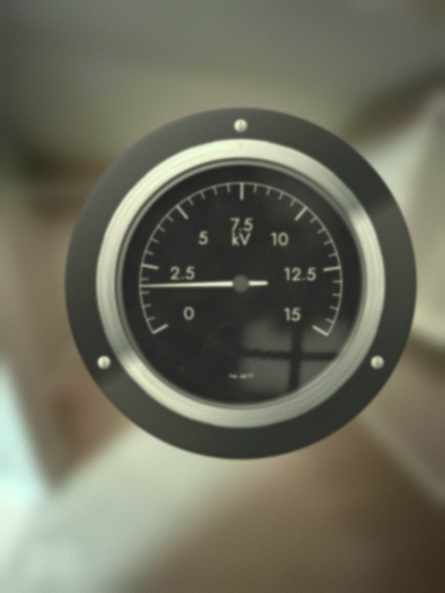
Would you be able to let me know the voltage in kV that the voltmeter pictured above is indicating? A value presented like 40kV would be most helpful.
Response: 1.75kV
